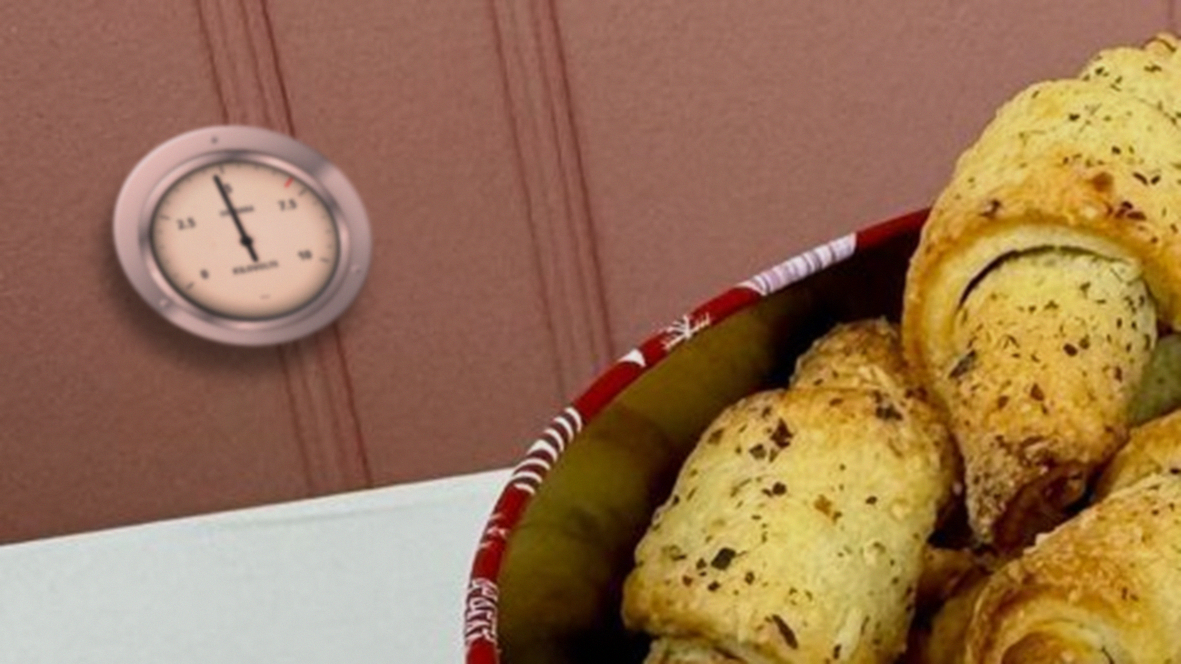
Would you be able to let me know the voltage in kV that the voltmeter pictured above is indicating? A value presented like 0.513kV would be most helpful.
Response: 4.75kV
